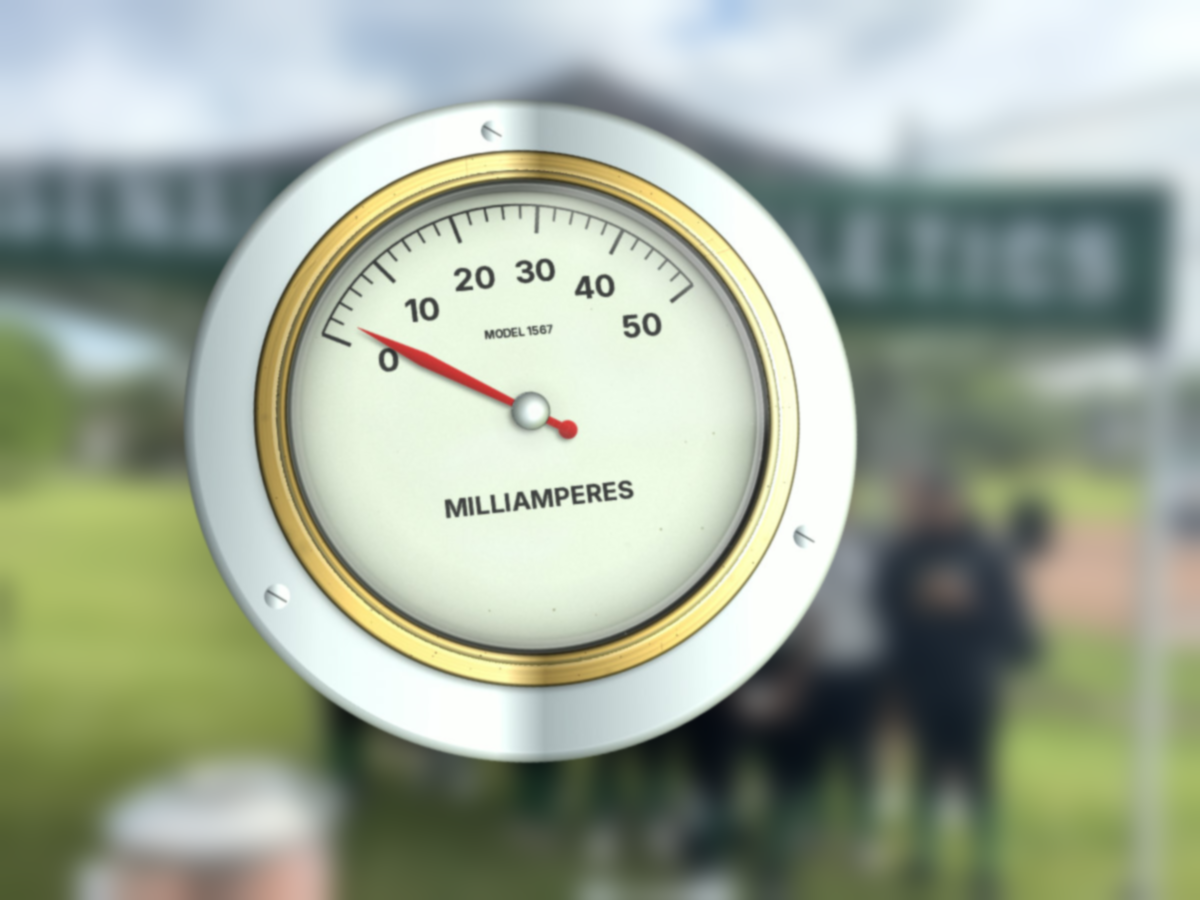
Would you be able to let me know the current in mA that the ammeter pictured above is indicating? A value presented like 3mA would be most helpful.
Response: 2mA
